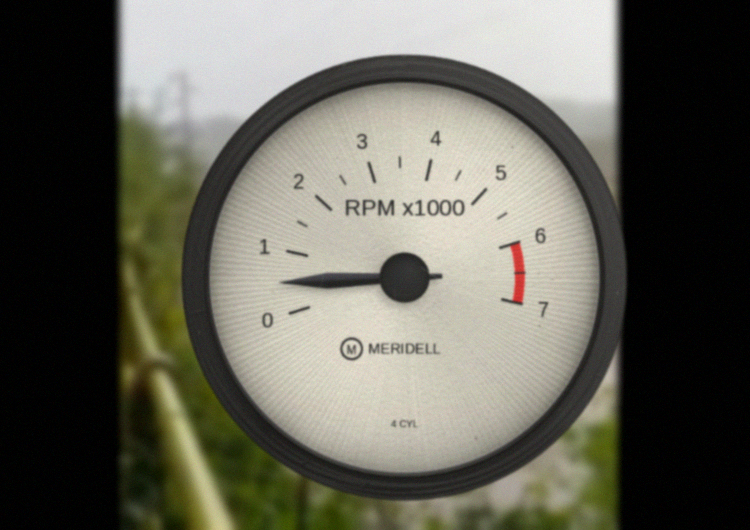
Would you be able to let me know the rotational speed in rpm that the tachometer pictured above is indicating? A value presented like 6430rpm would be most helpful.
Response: 500rpm
